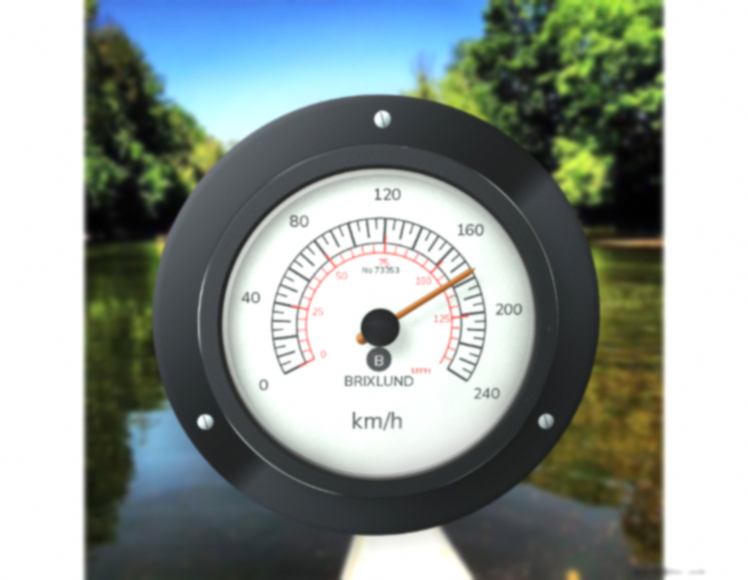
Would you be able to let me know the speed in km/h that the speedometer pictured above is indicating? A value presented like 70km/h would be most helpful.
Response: 175km/h
